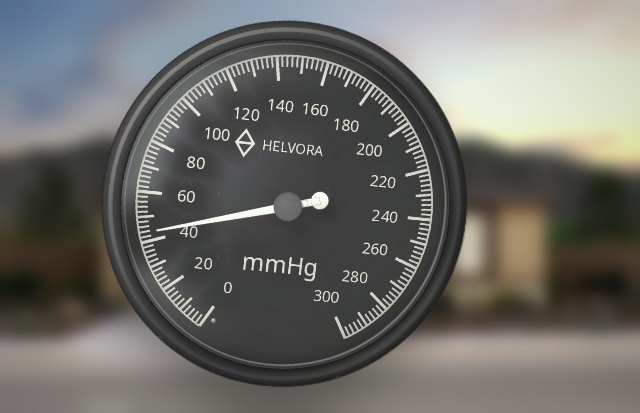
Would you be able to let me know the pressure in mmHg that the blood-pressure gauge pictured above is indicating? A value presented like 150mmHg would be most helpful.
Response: 44mmHg
